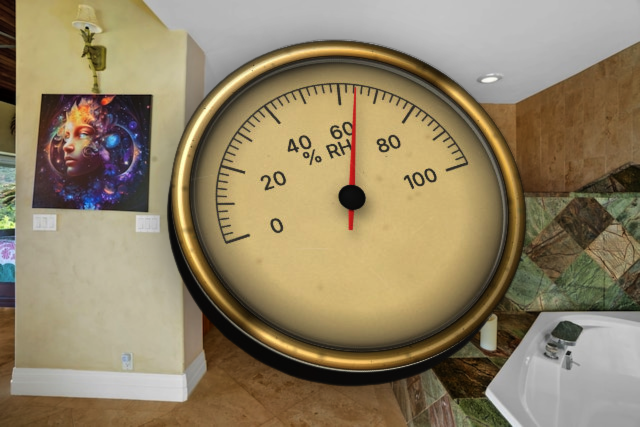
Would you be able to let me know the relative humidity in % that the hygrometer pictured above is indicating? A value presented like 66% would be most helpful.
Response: 64%
